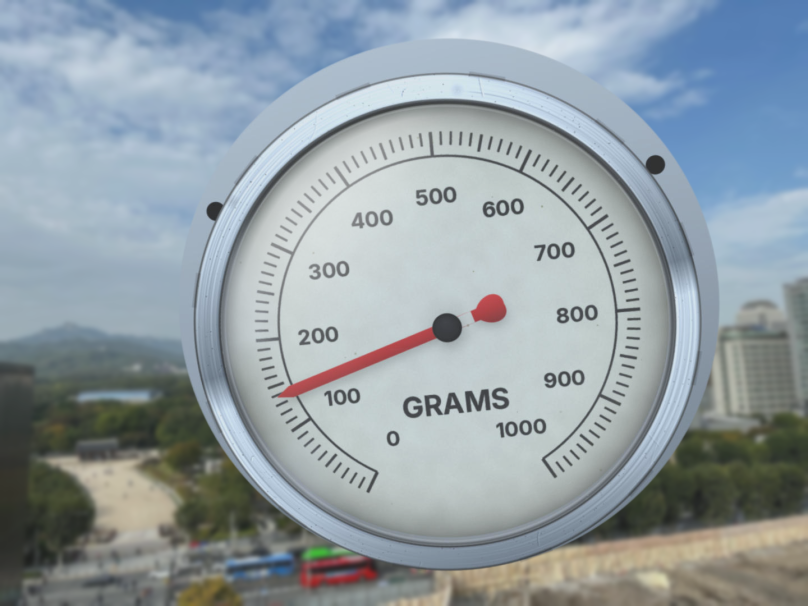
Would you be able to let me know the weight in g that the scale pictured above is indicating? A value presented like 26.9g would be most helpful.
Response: 140g
